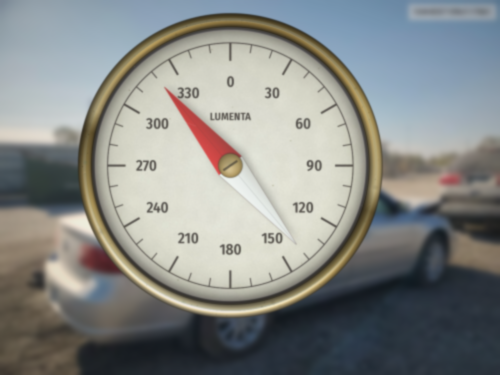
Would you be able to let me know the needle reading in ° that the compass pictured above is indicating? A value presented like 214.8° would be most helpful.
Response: 320°
